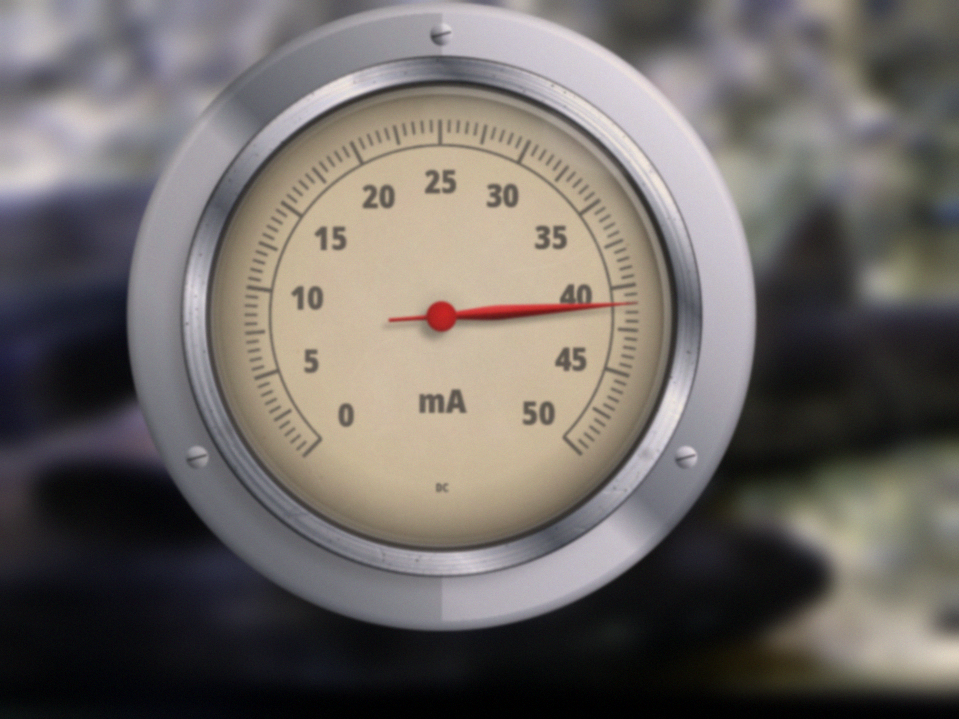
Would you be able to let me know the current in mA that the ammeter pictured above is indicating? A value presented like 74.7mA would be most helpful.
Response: 41mA
